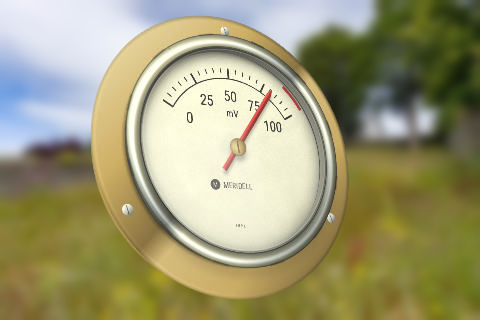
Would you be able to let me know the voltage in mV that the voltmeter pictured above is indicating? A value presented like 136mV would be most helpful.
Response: 80mV
